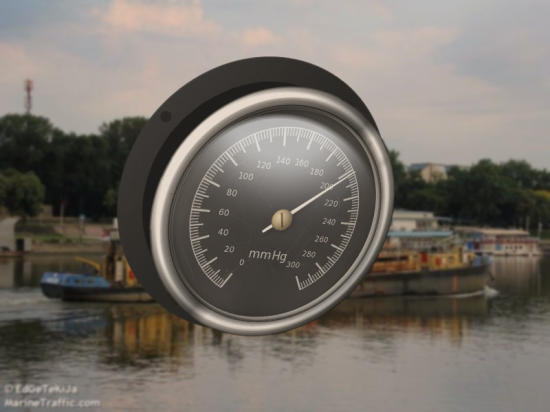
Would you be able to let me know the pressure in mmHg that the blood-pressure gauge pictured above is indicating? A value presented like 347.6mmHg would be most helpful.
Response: 200mmHg
